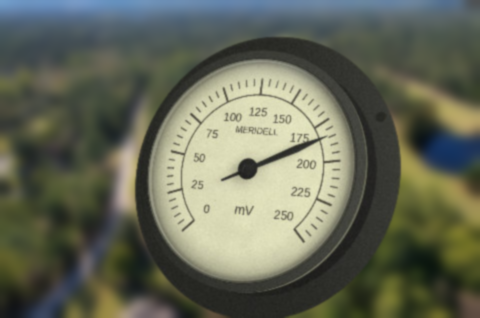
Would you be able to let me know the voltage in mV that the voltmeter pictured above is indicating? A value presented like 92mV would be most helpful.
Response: 185mV
